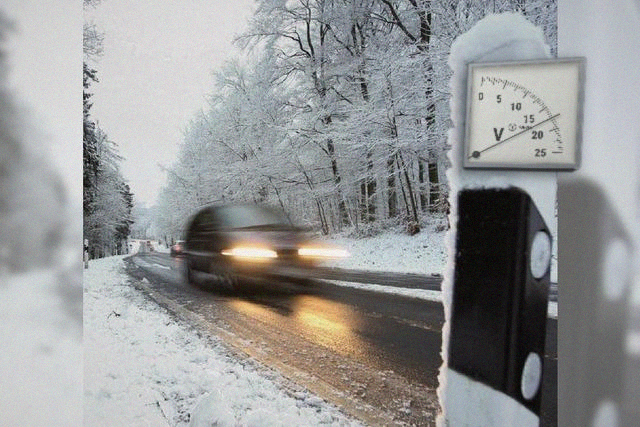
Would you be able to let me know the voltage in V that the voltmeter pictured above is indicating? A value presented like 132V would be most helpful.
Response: 17.5V
